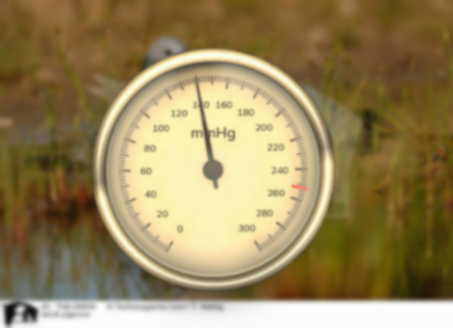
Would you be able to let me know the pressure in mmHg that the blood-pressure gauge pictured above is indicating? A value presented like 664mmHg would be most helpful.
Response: 140mmHg
